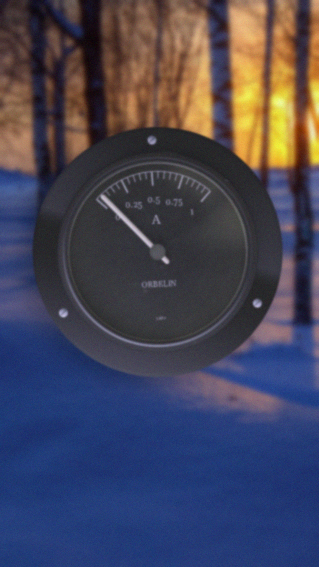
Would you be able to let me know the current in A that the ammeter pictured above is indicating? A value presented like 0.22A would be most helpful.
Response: 0.05A
